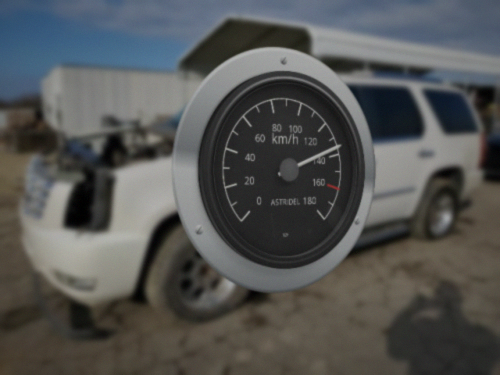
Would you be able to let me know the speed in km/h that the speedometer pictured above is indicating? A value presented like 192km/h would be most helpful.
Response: 135km/h
